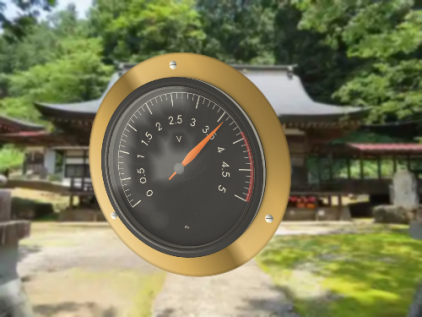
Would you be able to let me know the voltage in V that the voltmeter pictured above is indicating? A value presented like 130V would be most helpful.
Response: 3.6V
